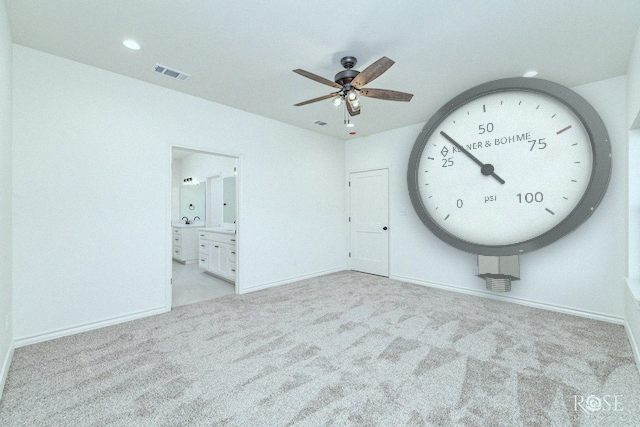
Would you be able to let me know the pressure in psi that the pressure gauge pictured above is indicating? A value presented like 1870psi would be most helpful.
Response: 35psi
